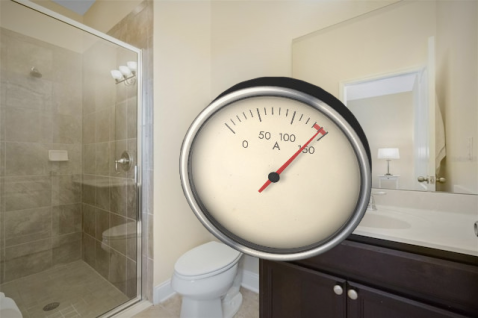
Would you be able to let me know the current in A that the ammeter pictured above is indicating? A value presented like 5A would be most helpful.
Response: 140A
